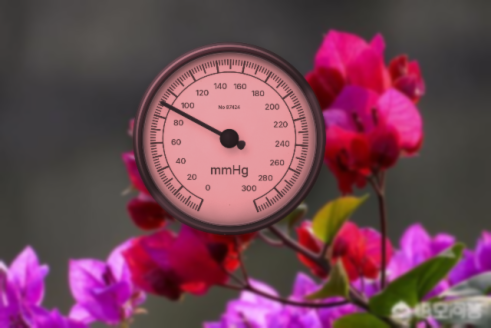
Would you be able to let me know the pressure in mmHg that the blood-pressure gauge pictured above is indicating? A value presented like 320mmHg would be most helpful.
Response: 90mmHg
